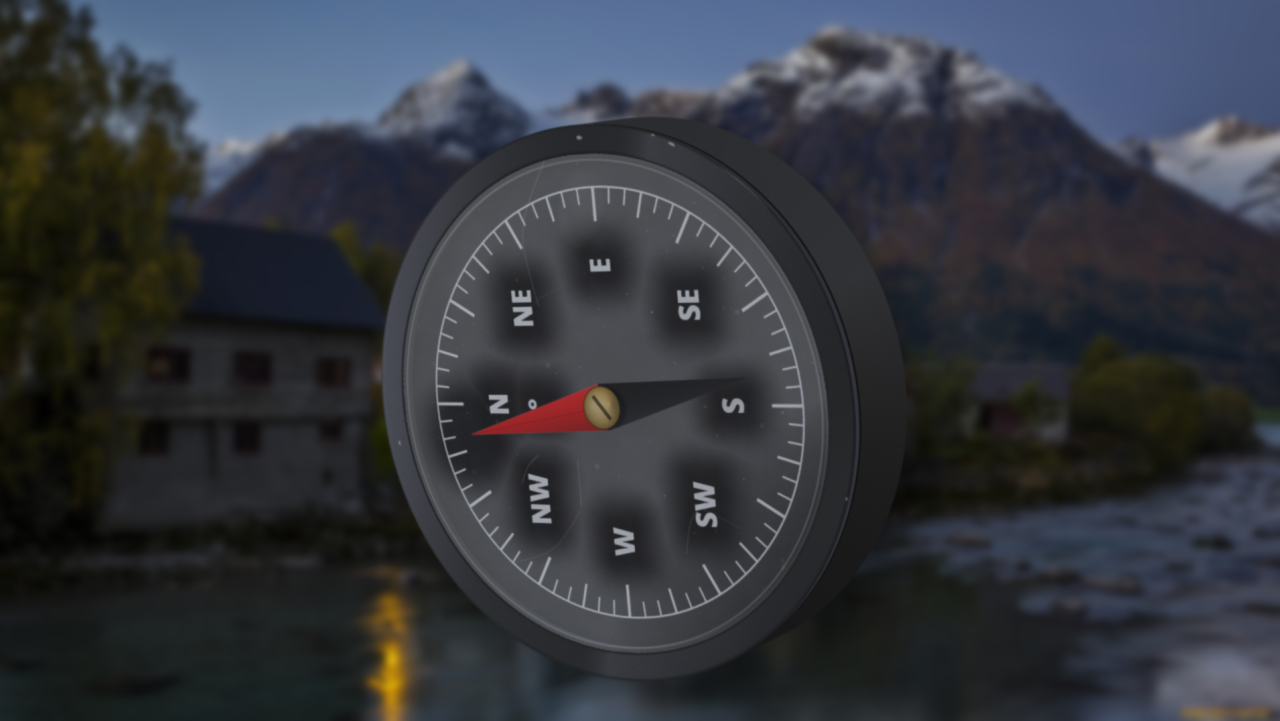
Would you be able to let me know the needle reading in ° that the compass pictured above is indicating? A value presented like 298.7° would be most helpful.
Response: 350°
